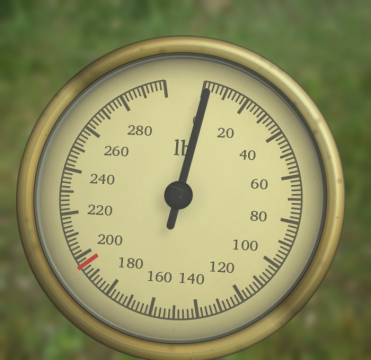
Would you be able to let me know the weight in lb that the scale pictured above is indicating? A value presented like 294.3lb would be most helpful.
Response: 2lb
